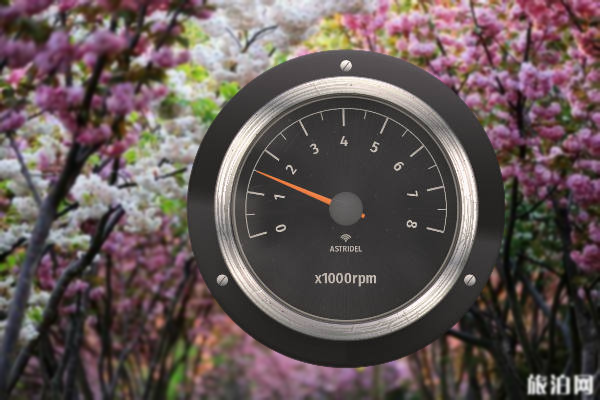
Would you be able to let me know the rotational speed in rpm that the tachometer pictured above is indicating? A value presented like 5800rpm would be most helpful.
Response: 1500rpm
